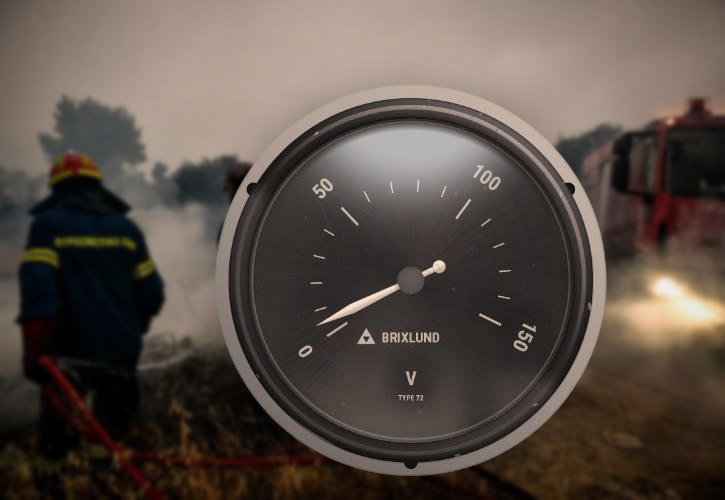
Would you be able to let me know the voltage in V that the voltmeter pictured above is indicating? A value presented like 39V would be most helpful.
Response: 5V
